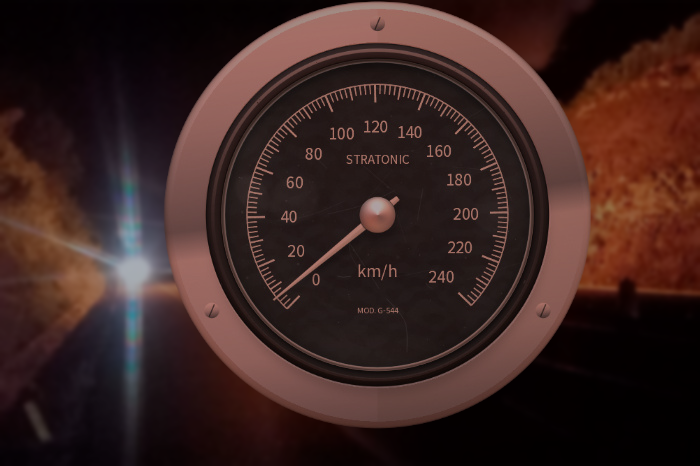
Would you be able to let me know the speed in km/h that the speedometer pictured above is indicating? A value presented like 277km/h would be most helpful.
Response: 6km/h
